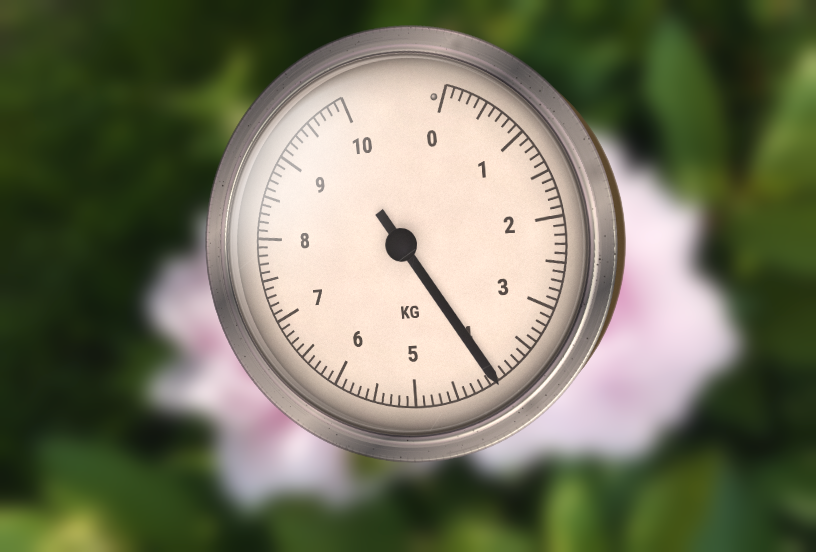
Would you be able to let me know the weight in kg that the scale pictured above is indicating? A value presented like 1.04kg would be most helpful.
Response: 4kg
